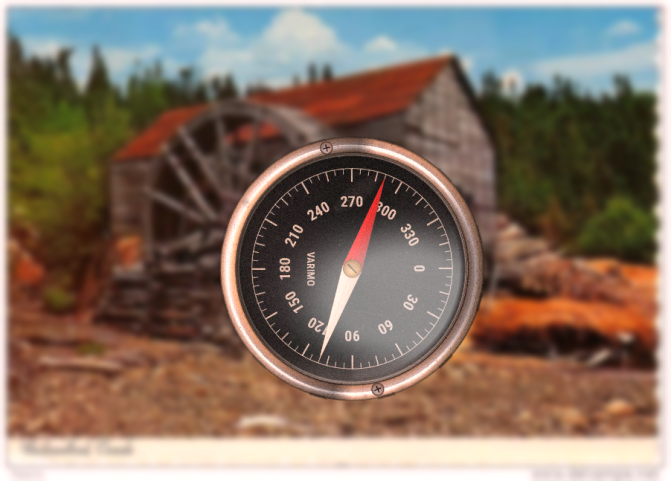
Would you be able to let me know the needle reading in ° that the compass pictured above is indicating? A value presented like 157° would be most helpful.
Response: 290°
